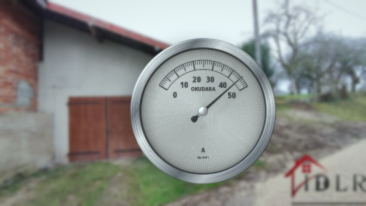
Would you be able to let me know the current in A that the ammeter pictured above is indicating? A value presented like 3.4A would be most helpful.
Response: 45A
